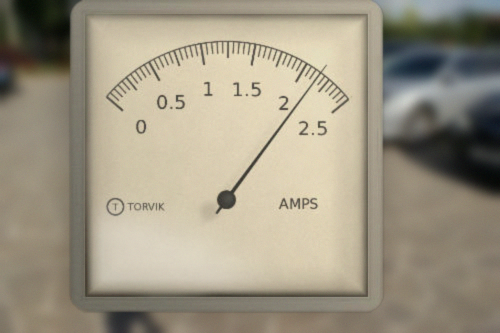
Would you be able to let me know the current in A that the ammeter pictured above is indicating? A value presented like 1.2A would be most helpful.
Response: 2.15A
